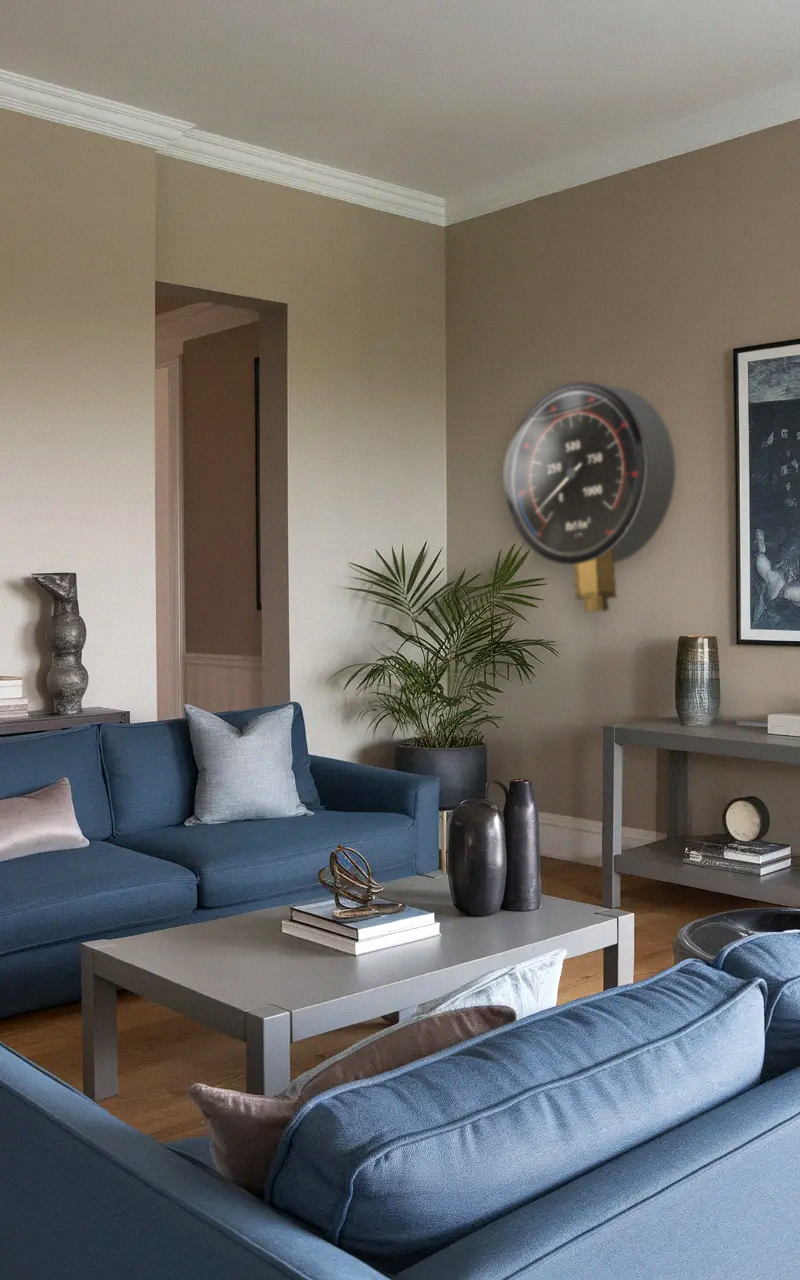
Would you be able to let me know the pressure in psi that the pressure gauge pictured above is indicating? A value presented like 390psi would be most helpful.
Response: 50psi
